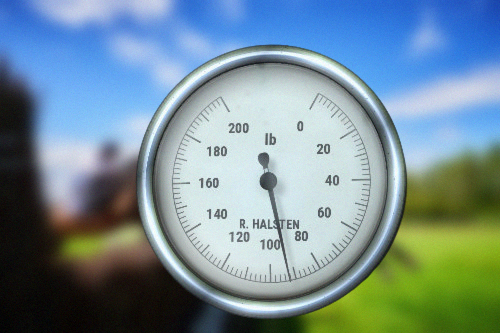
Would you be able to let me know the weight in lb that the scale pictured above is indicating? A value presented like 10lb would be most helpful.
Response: 92lb
